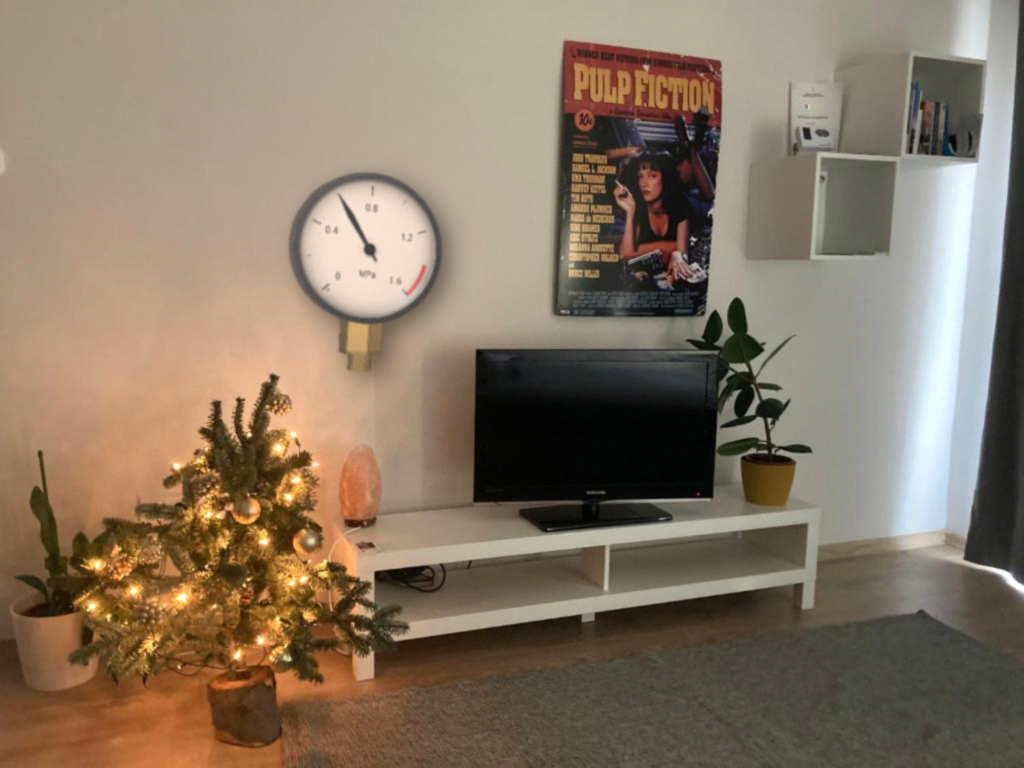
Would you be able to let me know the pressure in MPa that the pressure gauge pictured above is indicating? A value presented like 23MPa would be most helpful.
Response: 0.6MPa
